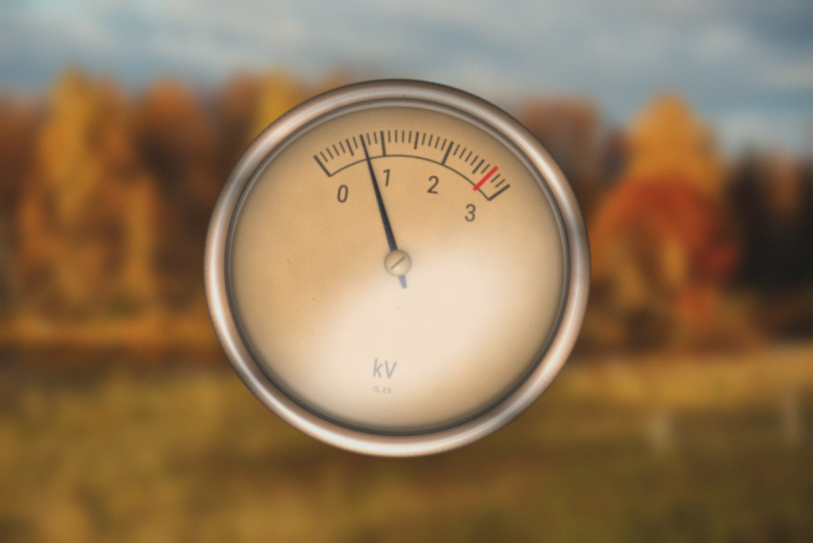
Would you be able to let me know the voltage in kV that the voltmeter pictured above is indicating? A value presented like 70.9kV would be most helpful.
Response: 0.7kV
